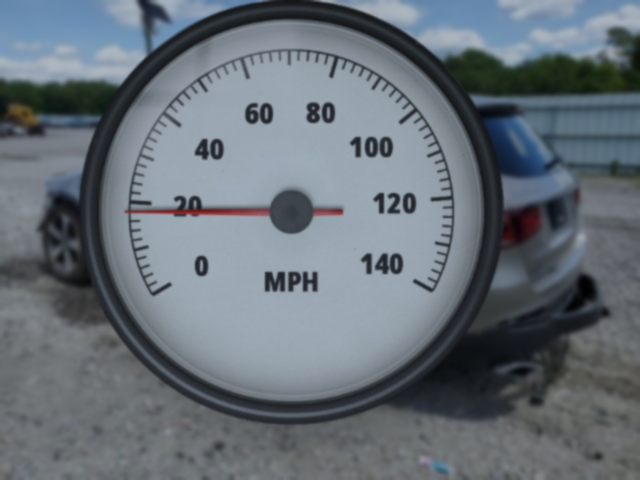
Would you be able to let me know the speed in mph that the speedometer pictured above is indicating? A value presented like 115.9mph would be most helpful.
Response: 18mph
